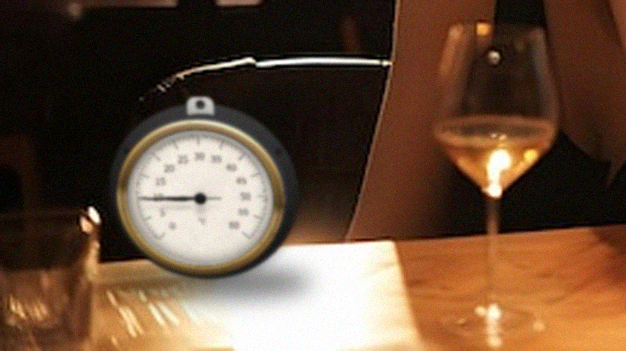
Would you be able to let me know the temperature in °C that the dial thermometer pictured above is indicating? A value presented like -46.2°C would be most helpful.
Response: 10°C
